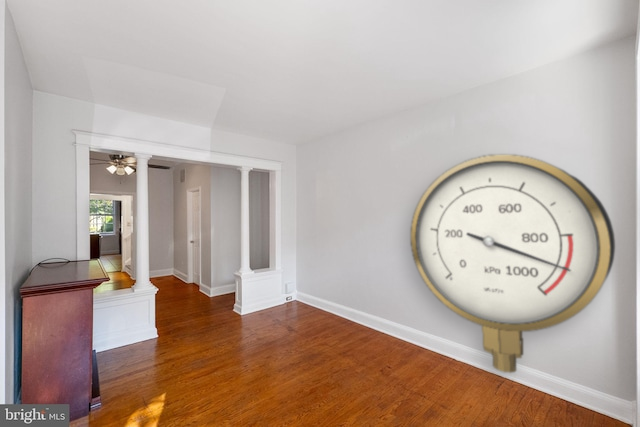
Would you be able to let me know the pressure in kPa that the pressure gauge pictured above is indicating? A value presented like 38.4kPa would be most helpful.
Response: 900kPa
